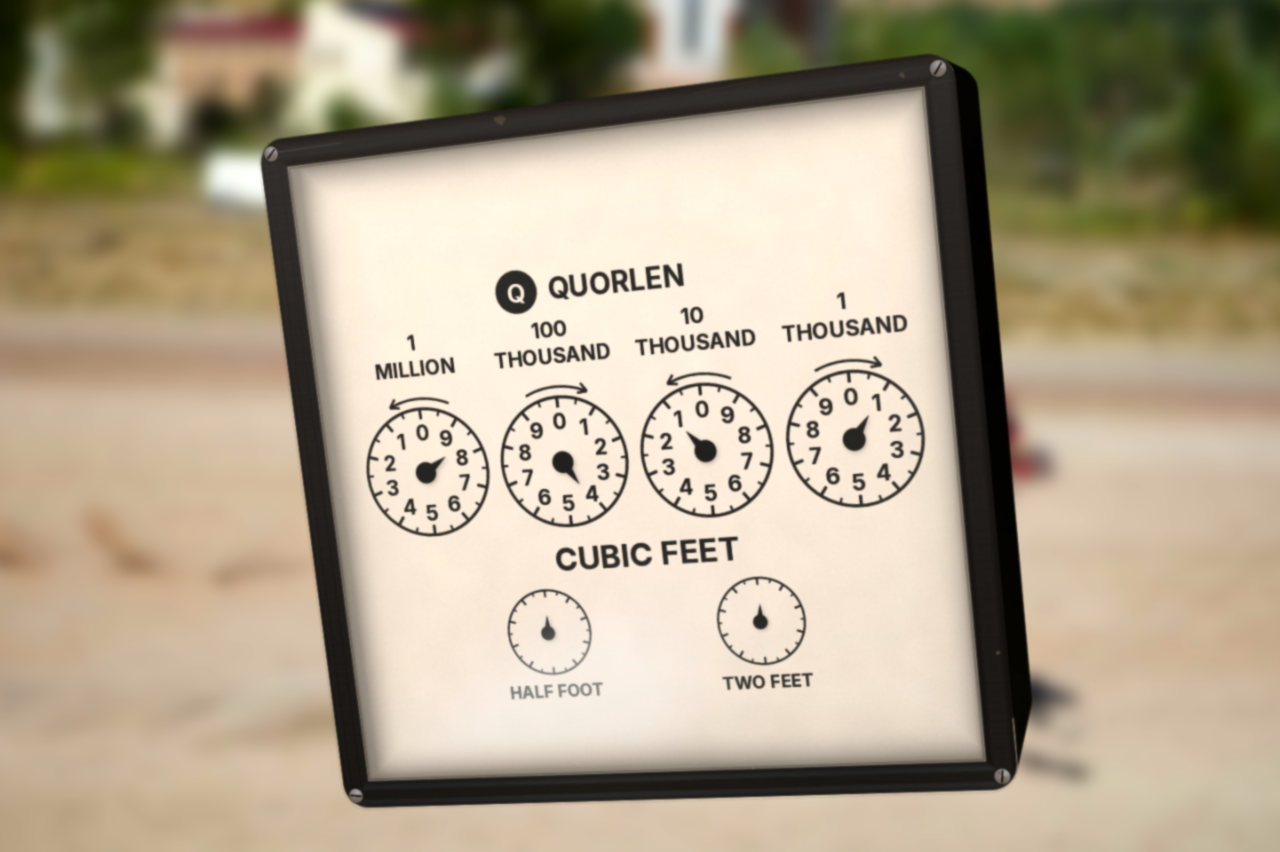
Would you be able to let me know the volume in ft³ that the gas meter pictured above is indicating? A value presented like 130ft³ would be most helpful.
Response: 841100ft³
